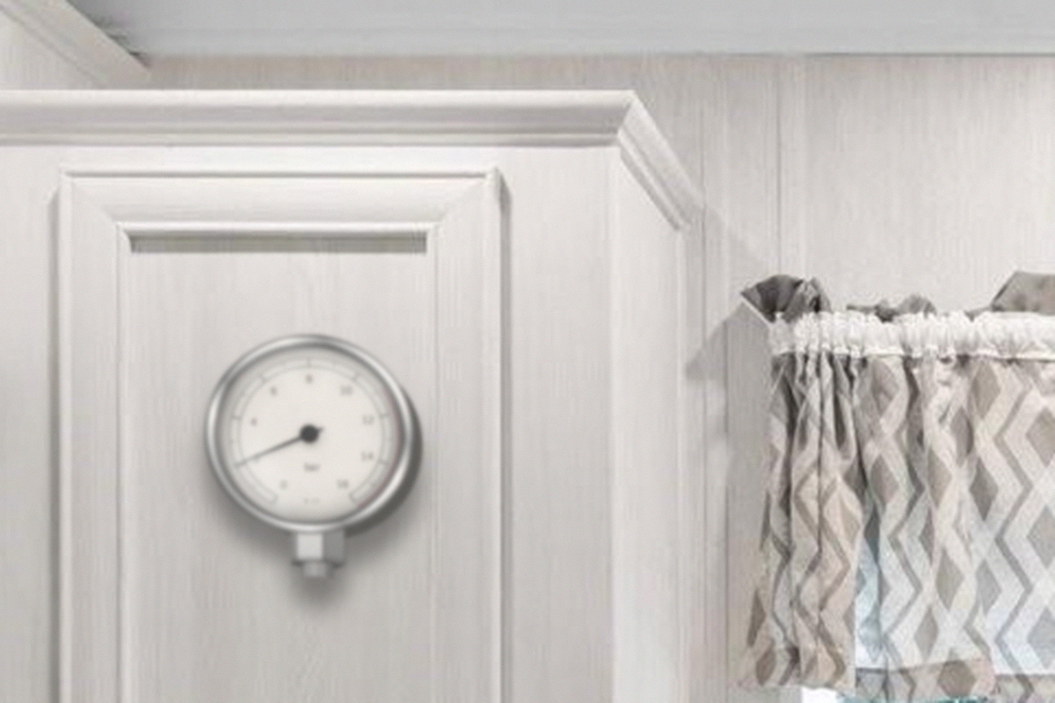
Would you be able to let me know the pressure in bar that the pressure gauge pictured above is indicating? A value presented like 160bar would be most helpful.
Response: 2bar
